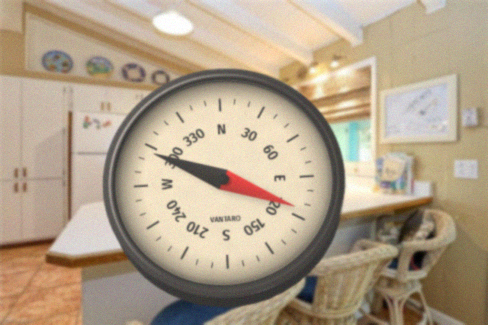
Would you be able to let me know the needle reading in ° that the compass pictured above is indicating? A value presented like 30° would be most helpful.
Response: 115°
